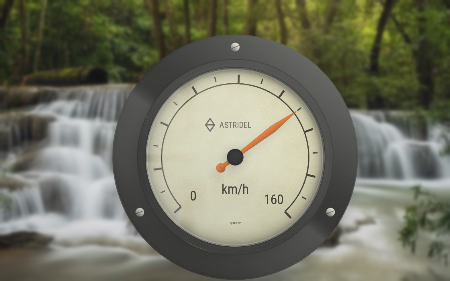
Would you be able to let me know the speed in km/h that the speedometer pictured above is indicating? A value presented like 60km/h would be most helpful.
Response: 110km/h
